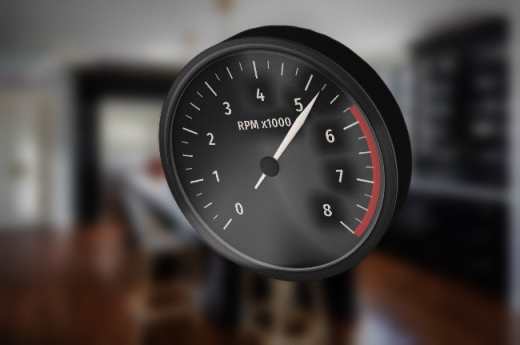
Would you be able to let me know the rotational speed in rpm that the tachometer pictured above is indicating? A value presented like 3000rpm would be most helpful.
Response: 5250rpm
